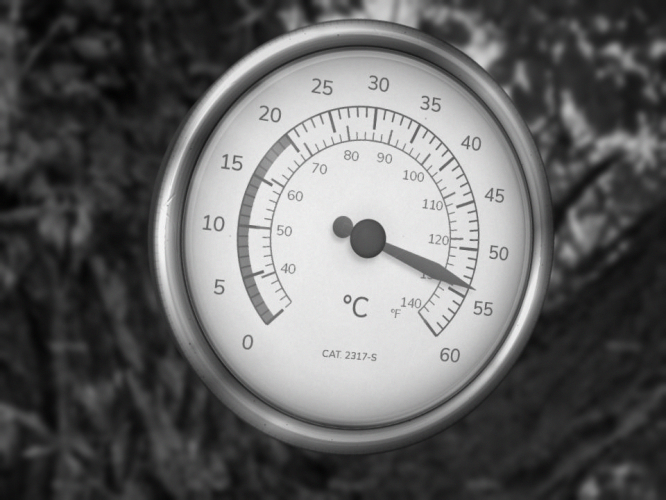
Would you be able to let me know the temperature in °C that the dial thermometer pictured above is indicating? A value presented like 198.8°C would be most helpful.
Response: 54°C
